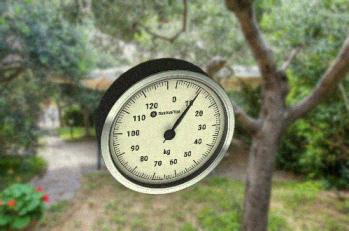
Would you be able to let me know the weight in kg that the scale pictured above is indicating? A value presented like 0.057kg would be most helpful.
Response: 10kg
